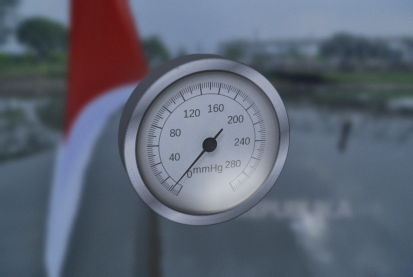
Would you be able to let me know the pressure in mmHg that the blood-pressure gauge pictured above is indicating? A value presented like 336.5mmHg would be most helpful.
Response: 10mmHg
